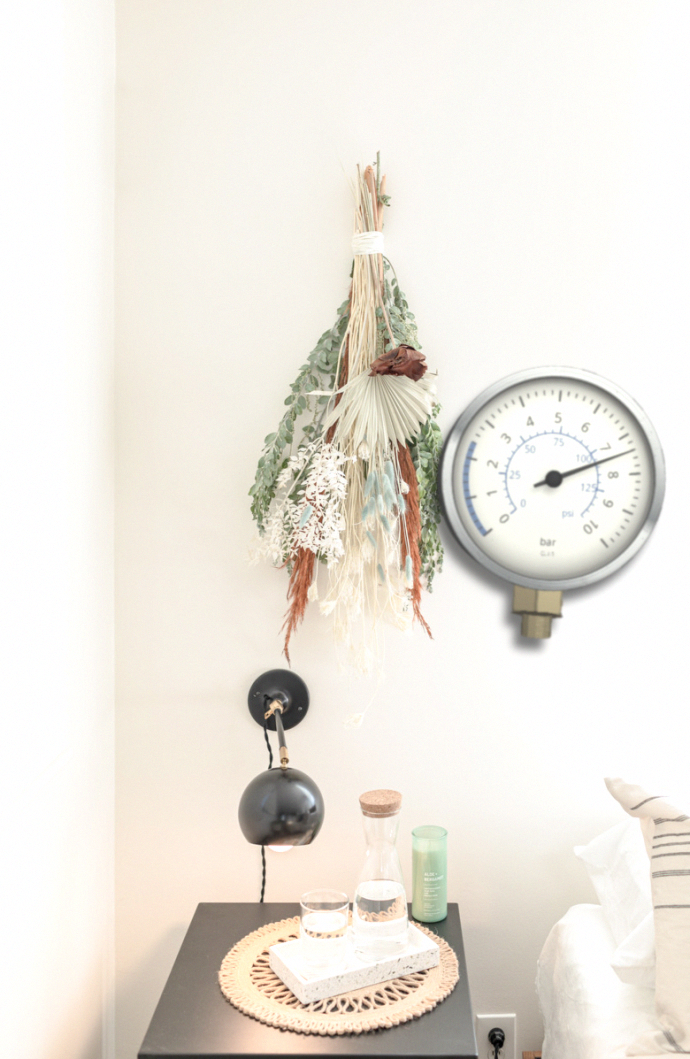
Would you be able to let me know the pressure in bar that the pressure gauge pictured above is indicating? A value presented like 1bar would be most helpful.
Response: 7.4bar
